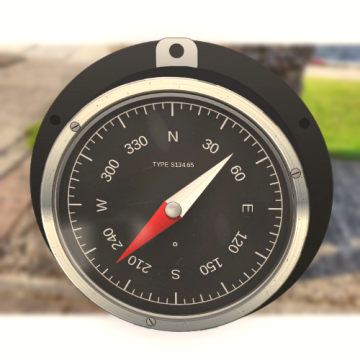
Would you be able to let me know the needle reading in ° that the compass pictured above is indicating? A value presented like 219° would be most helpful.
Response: 225°
